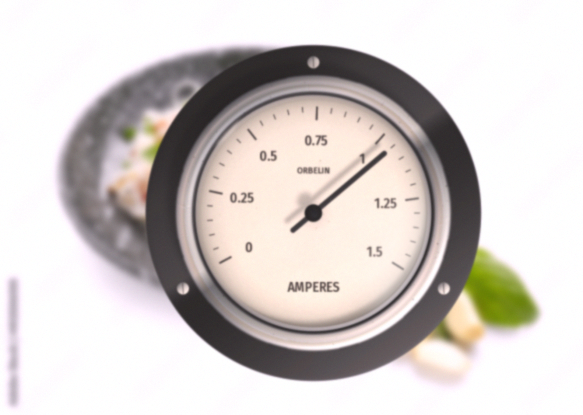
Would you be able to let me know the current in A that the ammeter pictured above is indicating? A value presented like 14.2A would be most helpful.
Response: 1.05A
